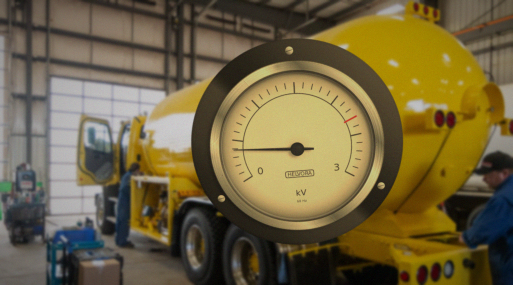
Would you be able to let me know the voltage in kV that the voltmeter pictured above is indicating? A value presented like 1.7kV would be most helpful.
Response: 0.4kV
